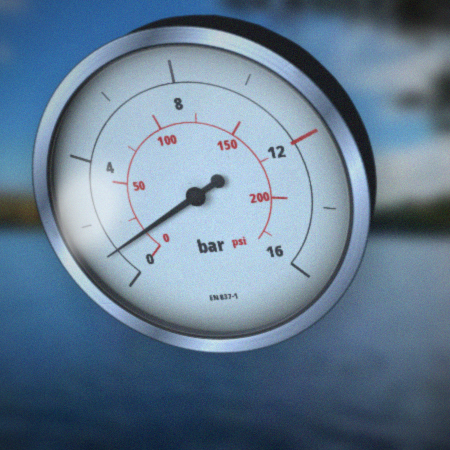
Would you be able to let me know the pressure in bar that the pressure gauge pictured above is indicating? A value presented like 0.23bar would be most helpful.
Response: 1bar
